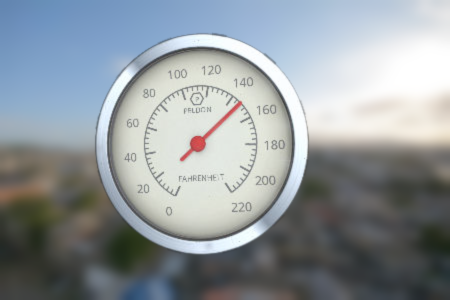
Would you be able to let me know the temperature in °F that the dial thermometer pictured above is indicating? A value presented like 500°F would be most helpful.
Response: 148°F
